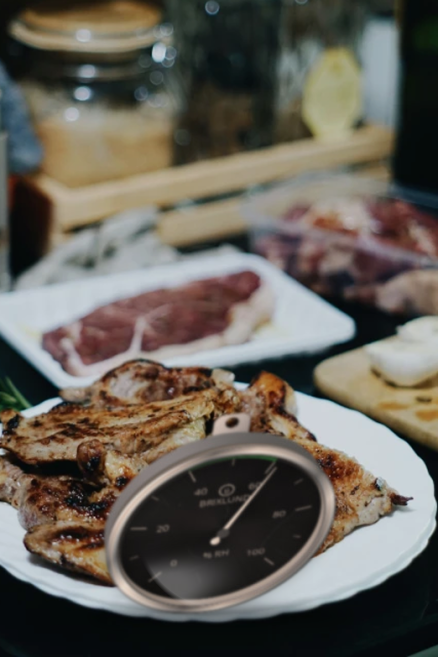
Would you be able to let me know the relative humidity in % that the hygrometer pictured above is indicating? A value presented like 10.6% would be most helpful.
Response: 60%
